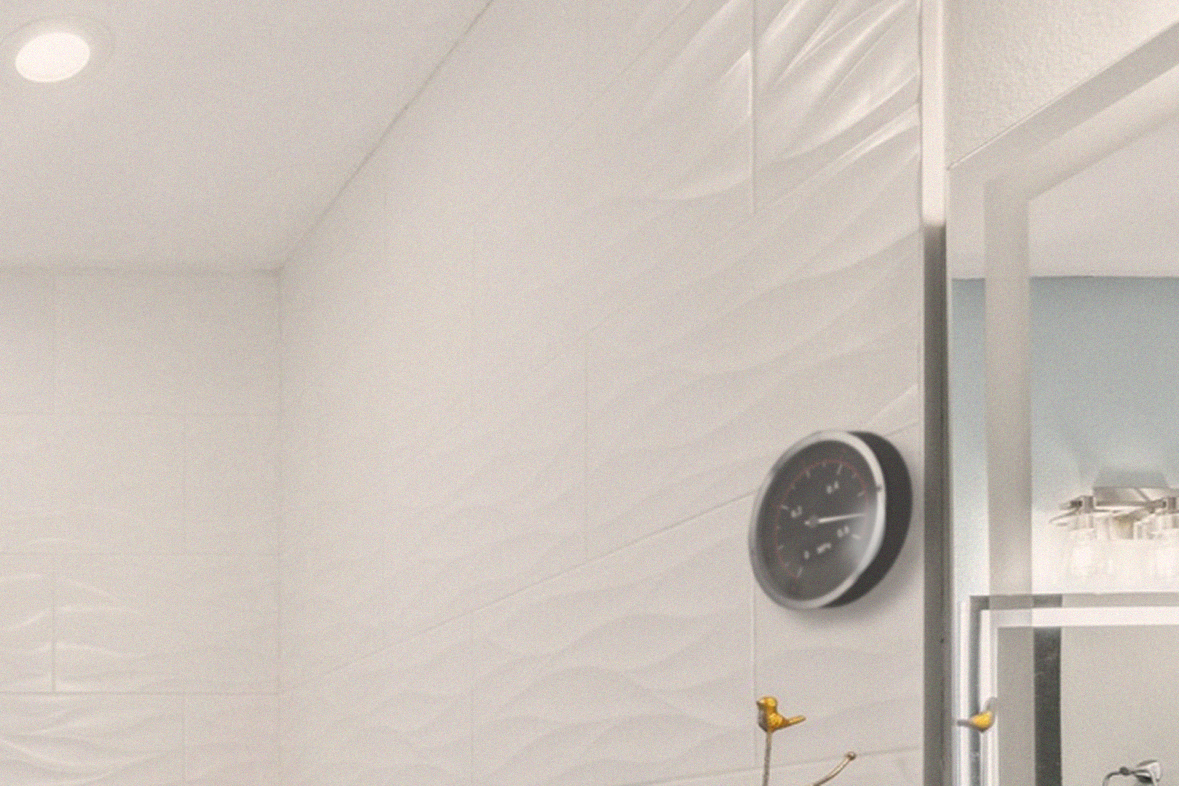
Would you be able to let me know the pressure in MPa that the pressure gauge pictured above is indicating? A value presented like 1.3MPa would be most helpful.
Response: 0.55MPa
